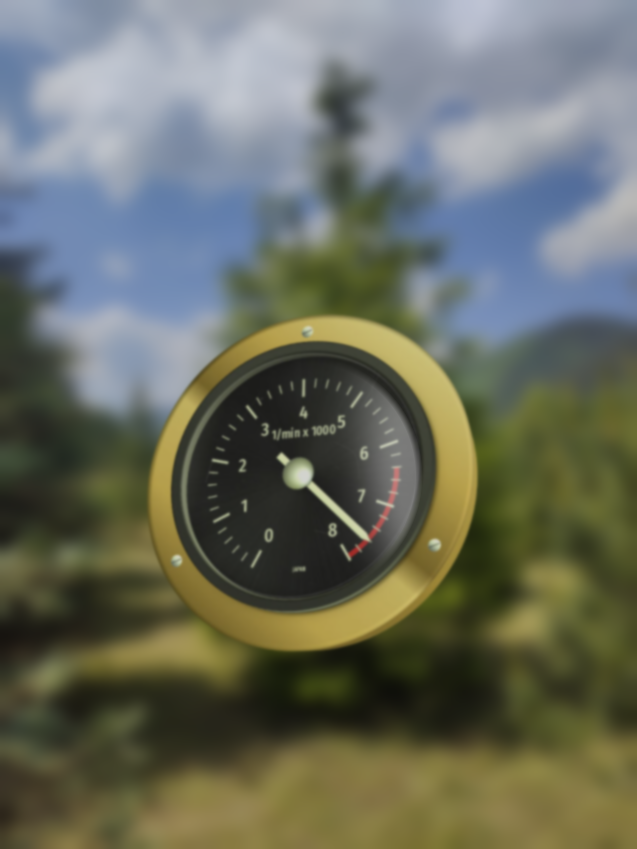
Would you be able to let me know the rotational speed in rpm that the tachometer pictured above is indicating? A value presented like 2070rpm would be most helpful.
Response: 7600rpm
